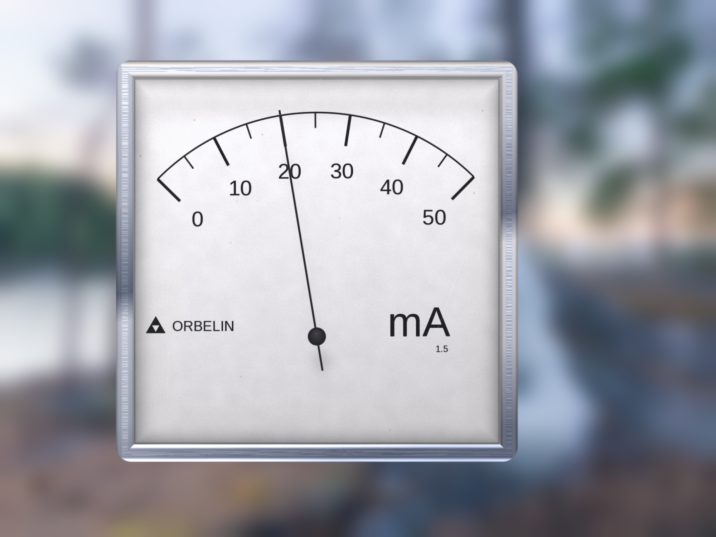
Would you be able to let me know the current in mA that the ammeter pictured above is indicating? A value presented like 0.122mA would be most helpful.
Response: 20mA
